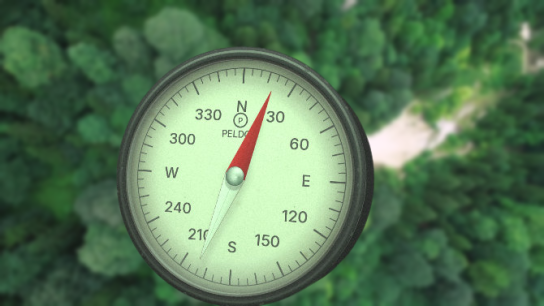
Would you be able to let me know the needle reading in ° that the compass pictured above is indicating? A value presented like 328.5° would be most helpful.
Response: 20°
